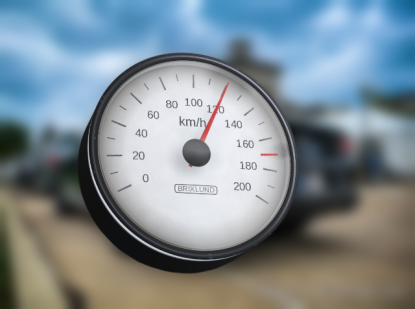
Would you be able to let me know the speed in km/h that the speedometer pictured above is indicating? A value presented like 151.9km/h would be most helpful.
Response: 120km/h
